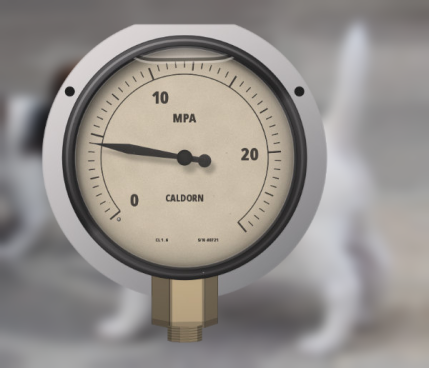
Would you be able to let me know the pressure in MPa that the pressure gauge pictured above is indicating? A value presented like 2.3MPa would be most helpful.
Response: 4.5MPa
